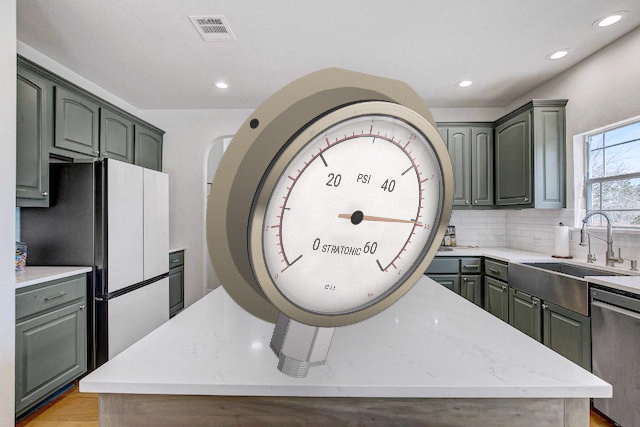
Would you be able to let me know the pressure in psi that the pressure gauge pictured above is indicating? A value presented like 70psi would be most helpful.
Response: 50psi
